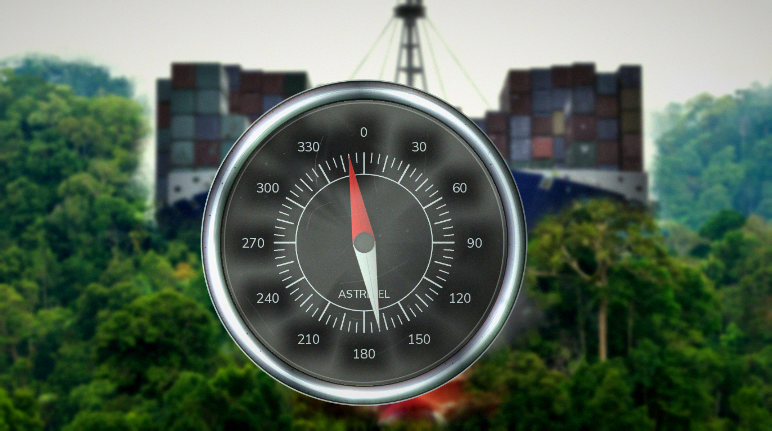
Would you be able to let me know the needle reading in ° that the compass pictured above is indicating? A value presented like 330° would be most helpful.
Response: 350°
